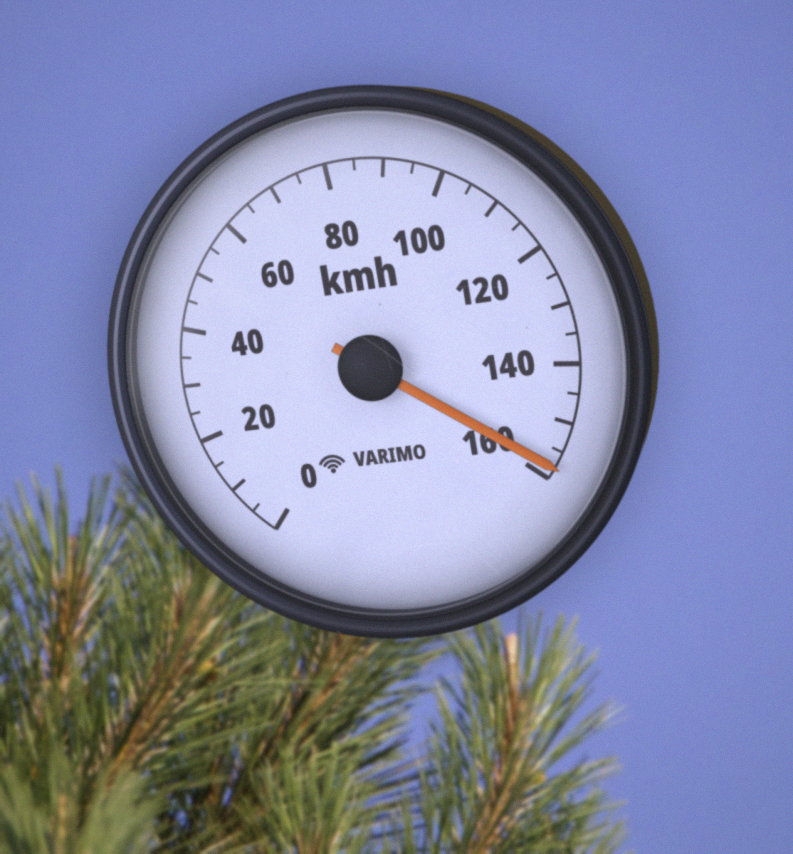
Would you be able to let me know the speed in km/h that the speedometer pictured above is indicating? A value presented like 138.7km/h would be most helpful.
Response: 157.5km/h
